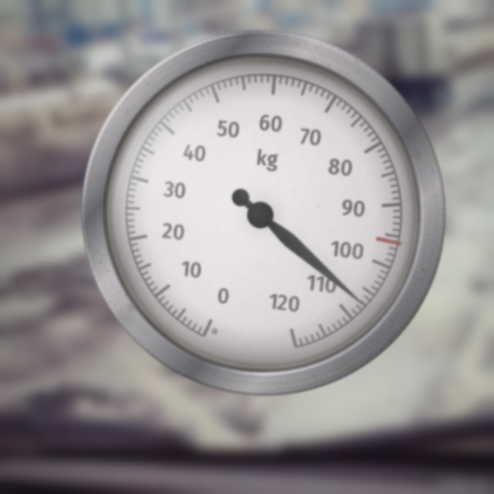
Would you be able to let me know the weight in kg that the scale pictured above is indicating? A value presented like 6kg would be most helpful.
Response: 107kg
